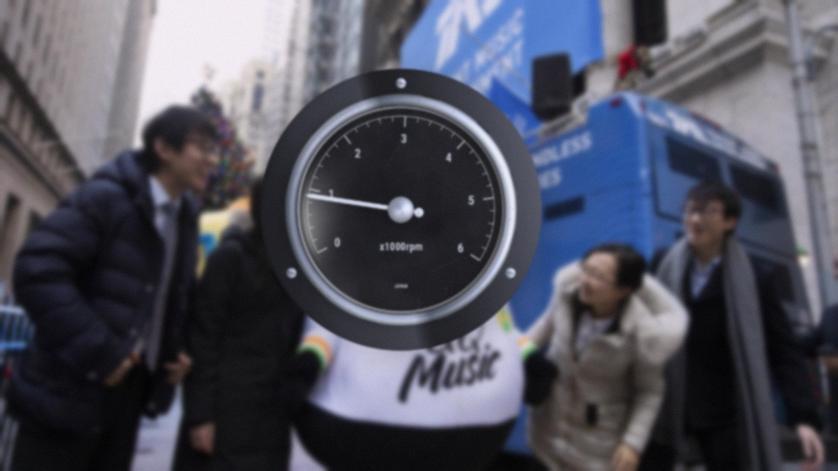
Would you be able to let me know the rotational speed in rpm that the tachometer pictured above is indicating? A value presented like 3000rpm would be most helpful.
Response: 900rpm
